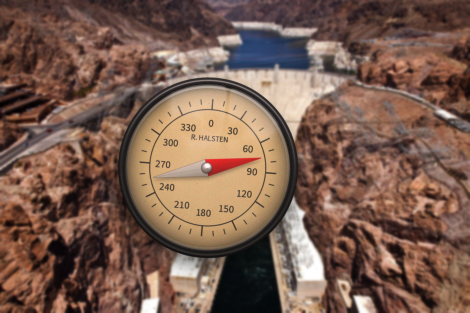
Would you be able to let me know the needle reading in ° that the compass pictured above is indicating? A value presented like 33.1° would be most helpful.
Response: 75°
